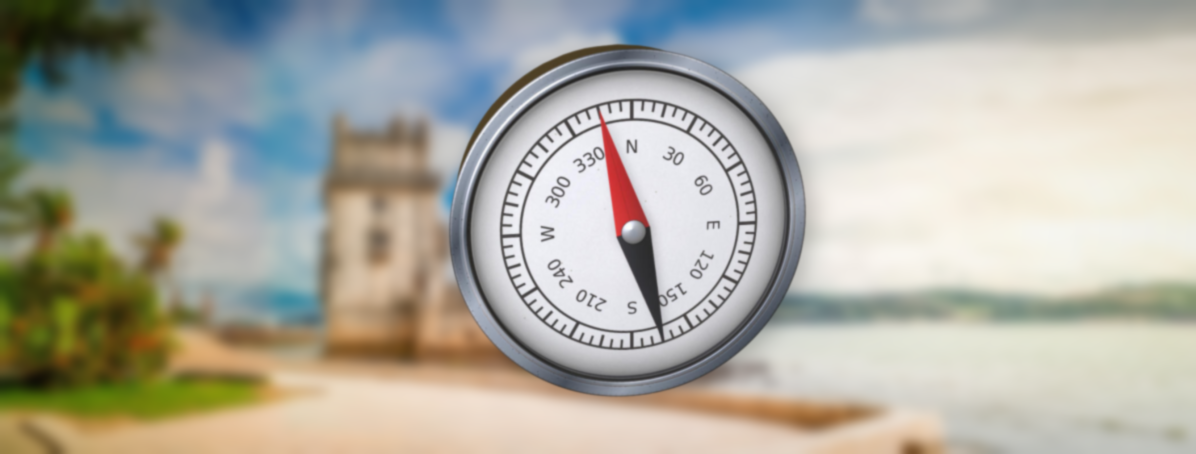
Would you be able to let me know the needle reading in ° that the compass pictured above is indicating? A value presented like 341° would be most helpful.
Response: 345°
